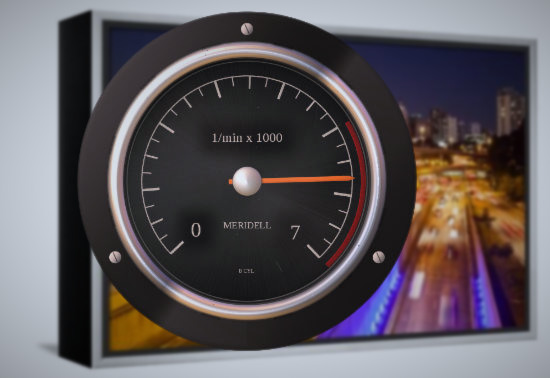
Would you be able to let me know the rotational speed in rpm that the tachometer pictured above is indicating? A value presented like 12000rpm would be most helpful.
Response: 5750rpm
